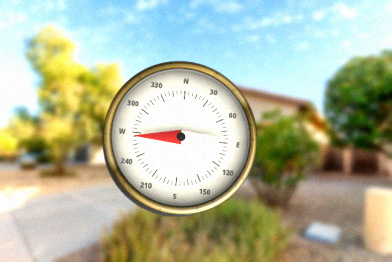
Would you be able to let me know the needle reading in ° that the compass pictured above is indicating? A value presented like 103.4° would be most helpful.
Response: 265°
